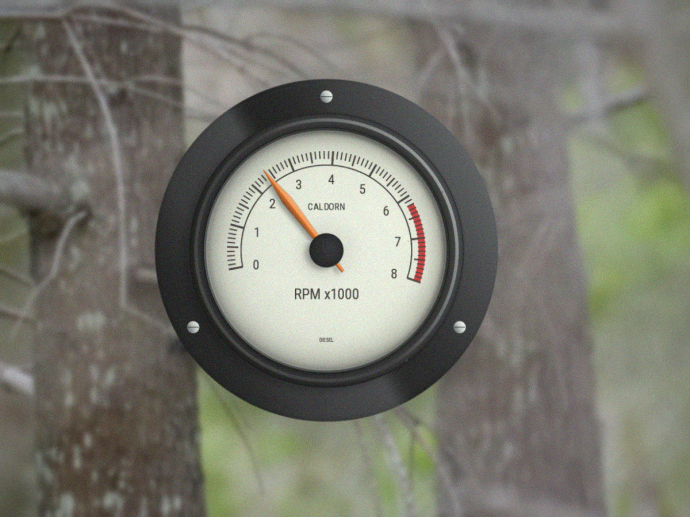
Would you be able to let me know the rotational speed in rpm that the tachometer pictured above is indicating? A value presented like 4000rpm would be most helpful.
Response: 2400rpm
